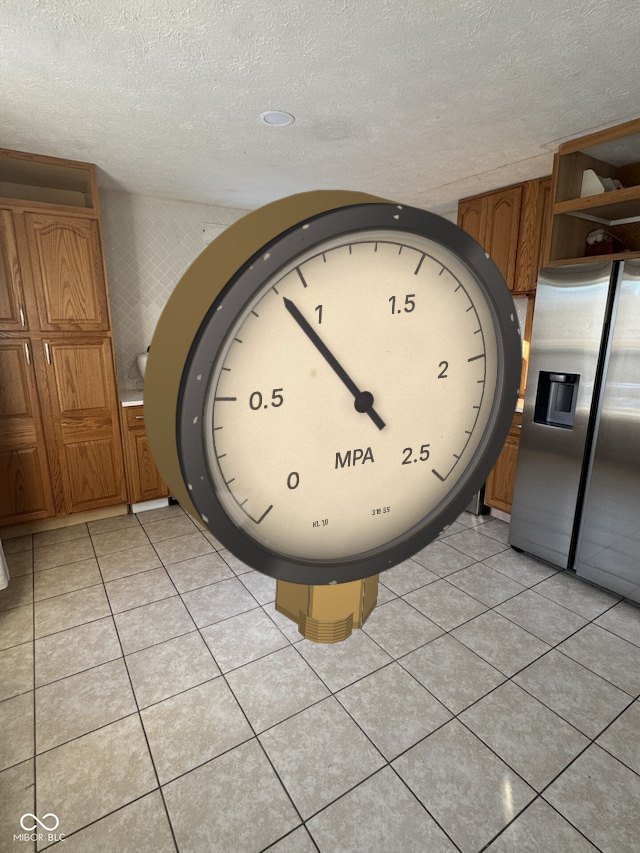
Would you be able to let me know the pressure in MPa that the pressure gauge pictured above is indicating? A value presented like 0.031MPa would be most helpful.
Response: 0.9MPa
